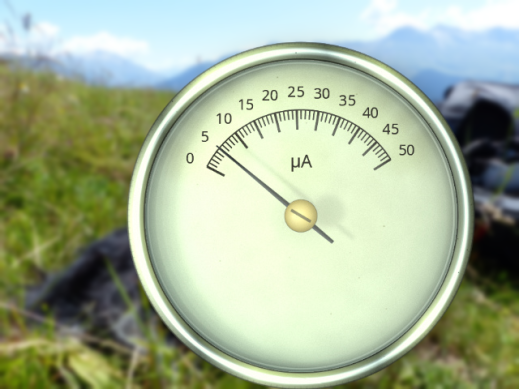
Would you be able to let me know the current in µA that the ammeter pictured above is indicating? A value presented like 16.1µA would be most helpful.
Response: 5µA
